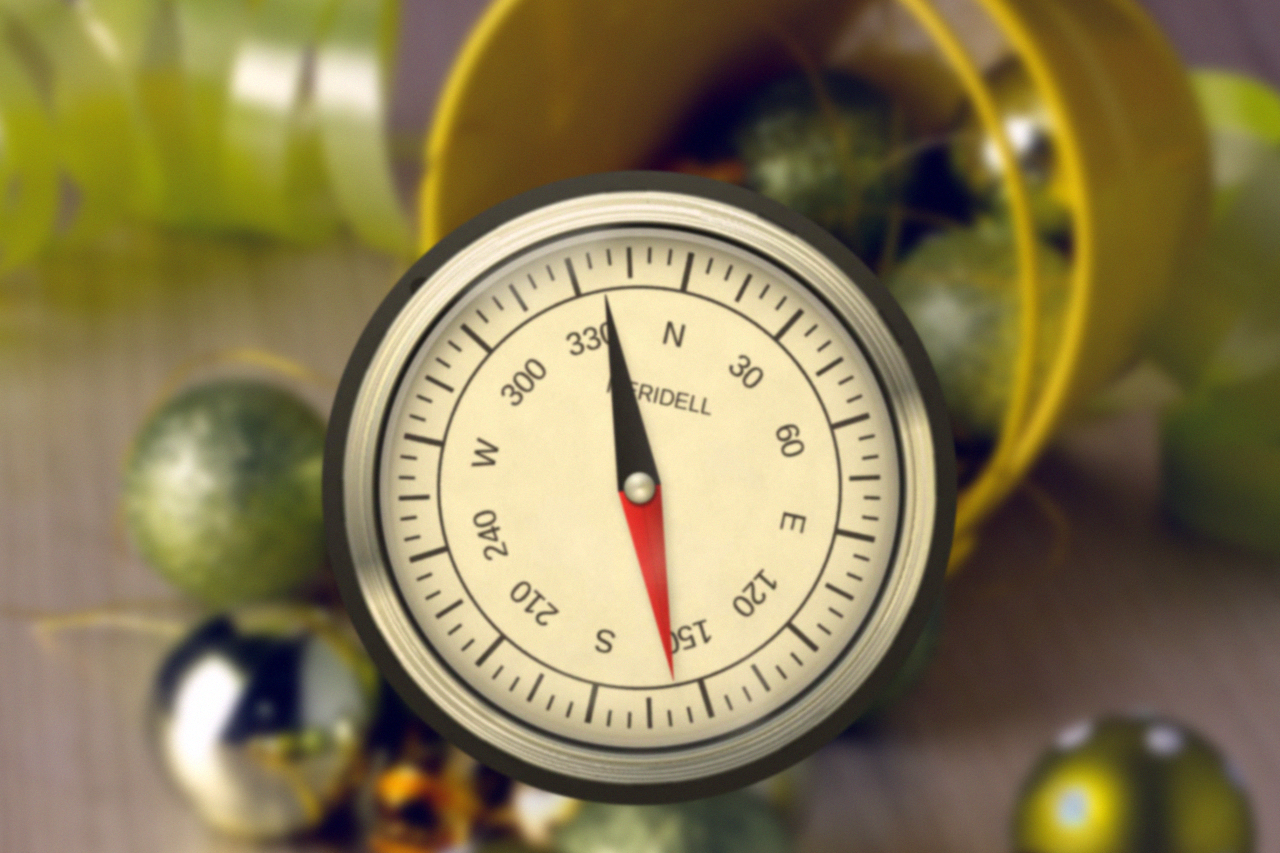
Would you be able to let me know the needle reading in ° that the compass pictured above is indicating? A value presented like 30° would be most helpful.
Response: 157.5°
